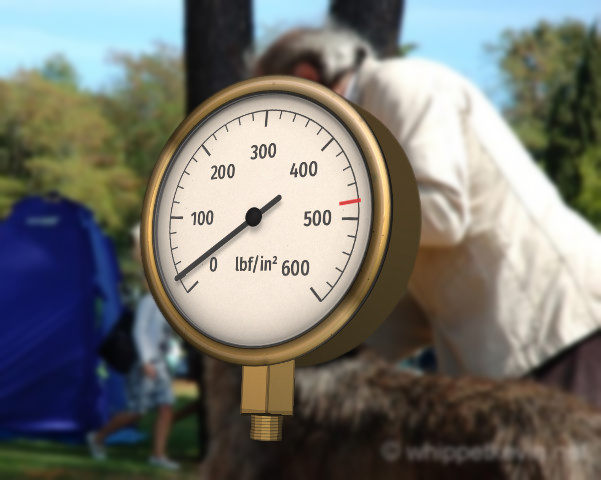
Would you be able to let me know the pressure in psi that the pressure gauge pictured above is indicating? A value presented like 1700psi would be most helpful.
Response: 20psi
